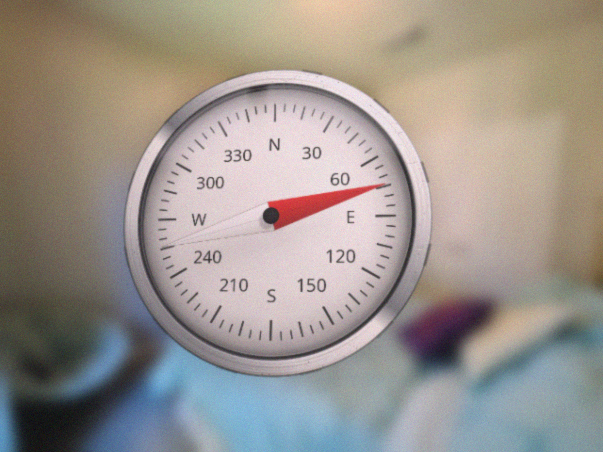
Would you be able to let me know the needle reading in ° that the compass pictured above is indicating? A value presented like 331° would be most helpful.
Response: 75°
